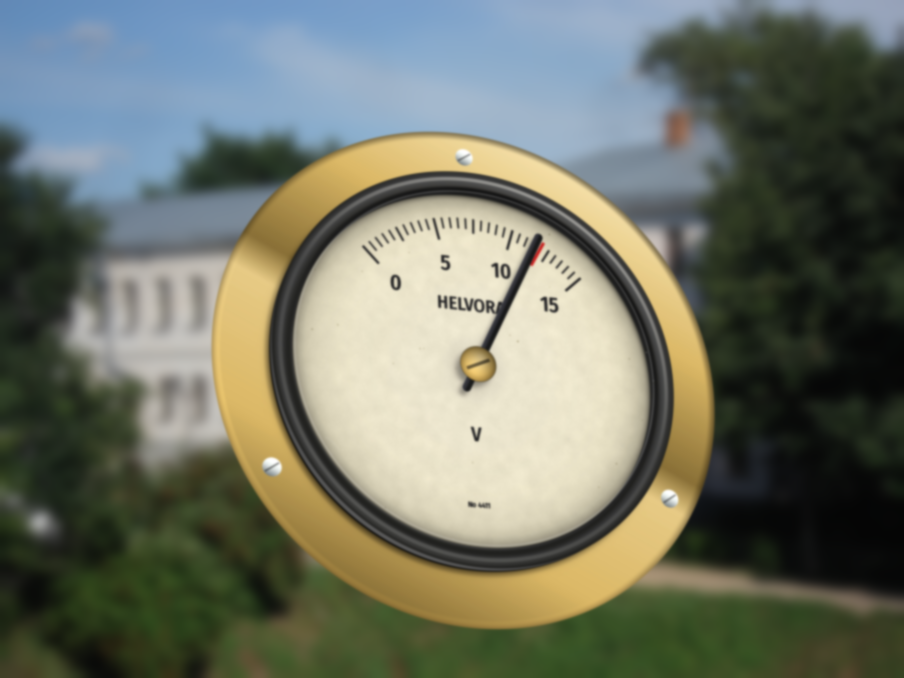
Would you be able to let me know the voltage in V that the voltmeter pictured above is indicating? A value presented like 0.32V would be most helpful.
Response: 11.5V
